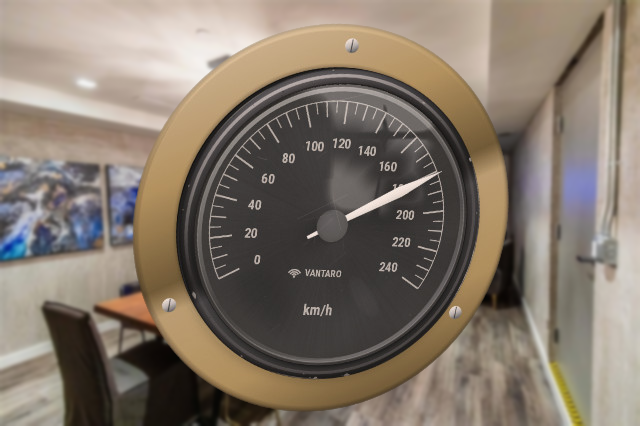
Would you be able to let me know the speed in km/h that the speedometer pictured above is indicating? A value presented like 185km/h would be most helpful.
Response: 180km/h
